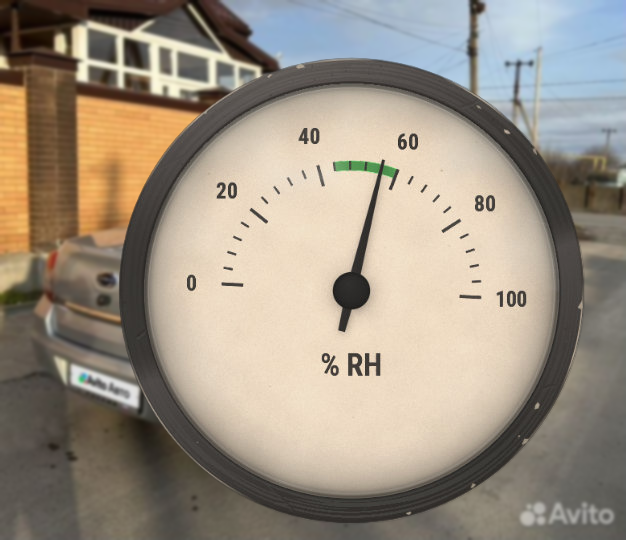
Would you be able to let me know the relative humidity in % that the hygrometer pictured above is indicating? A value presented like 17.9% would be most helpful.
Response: 56%
